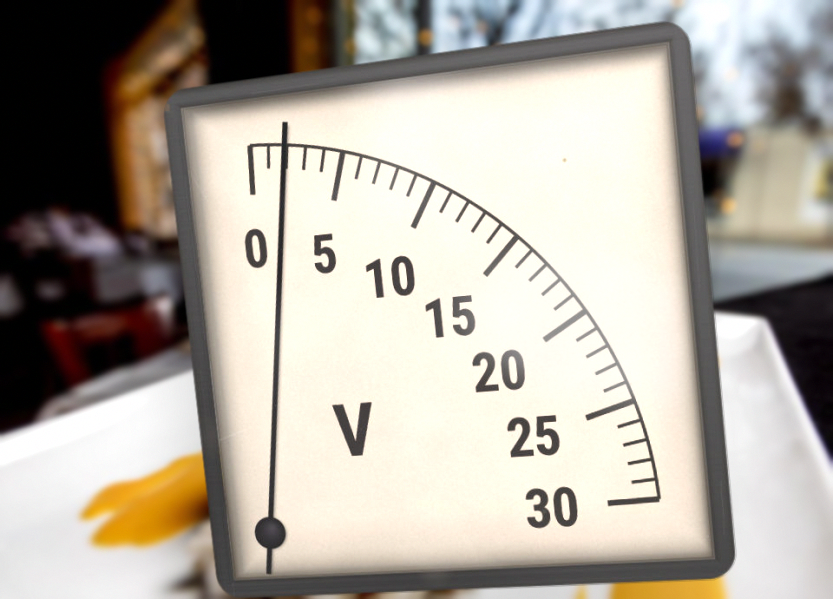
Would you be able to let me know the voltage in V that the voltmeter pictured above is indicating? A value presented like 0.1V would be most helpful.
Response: 2V
